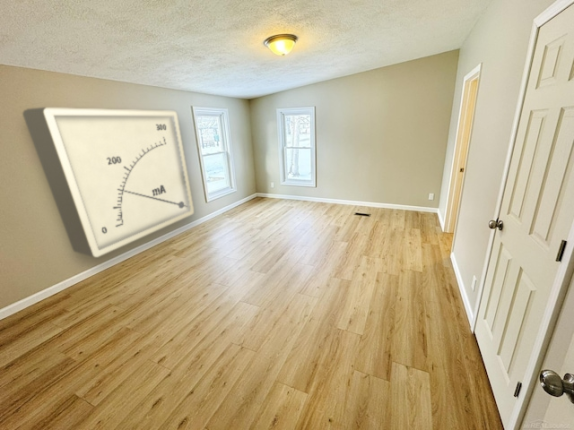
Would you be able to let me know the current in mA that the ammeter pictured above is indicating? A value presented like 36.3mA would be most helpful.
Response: 150mA
